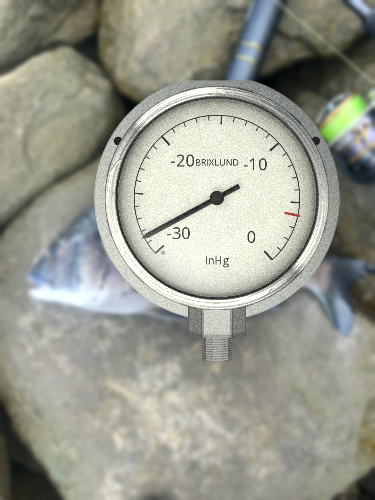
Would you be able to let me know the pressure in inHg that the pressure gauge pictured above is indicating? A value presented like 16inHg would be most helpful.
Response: -28.5inHg
